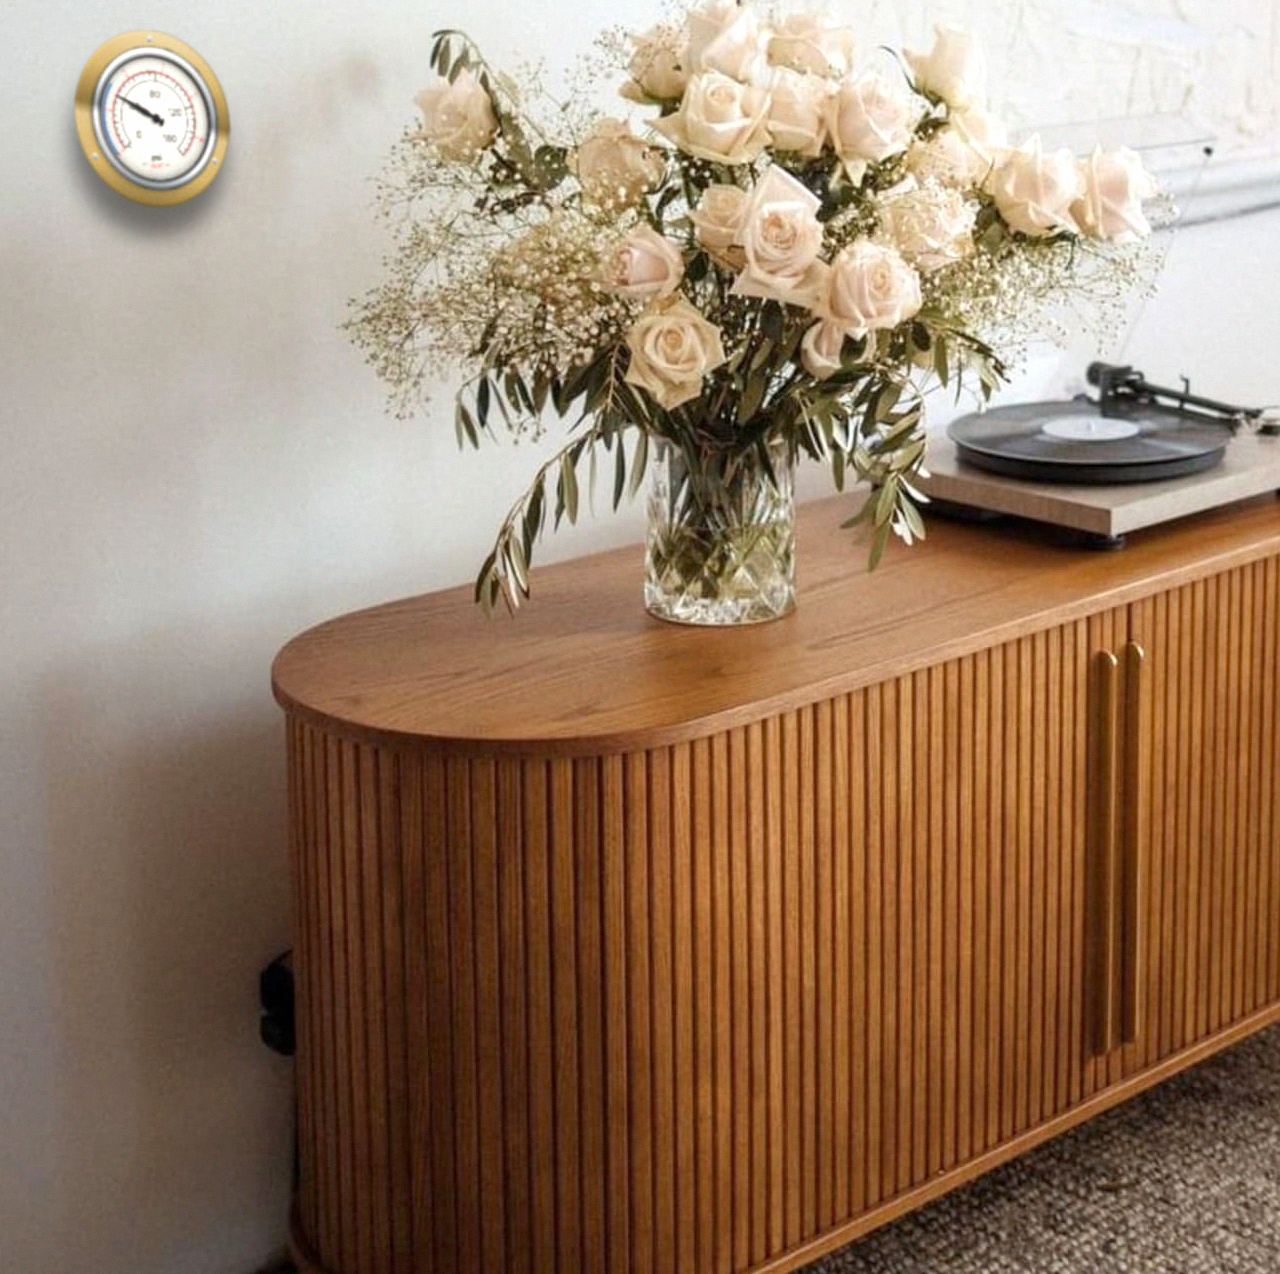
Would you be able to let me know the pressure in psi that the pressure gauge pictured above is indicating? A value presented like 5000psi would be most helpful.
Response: 40psi
